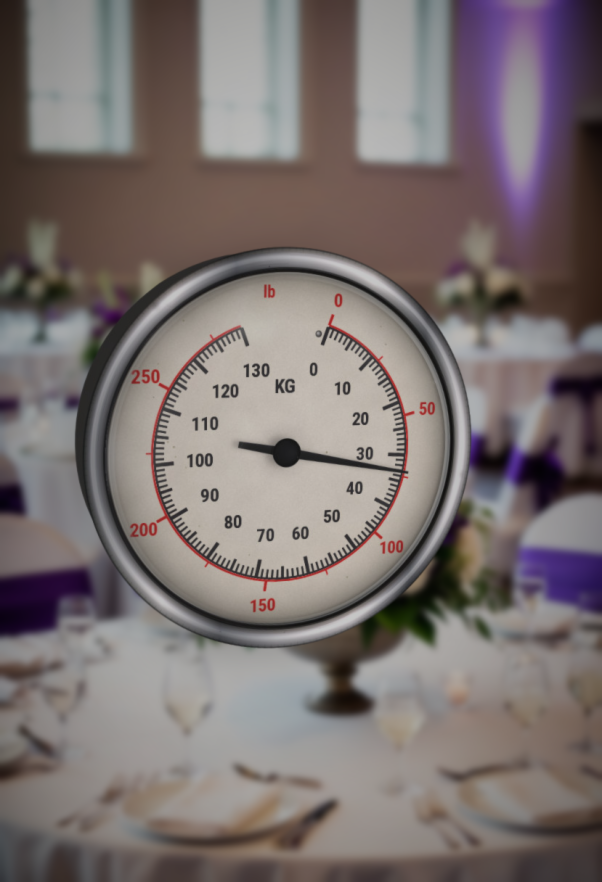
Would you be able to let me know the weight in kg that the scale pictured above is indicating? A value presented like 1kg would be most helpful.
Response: 33kg
